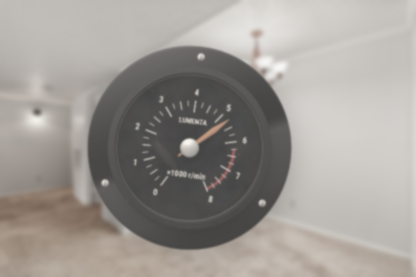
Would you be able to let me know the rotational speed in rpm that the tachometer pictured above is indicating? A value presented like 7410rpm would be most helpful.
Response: 5250rpm
